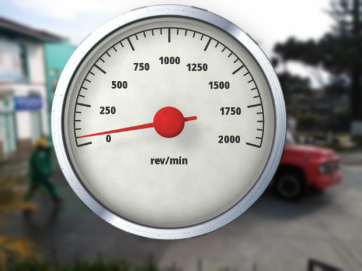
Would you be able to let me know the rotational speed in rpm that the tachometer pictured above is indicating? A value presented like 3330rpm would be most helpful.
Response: 50rpm
